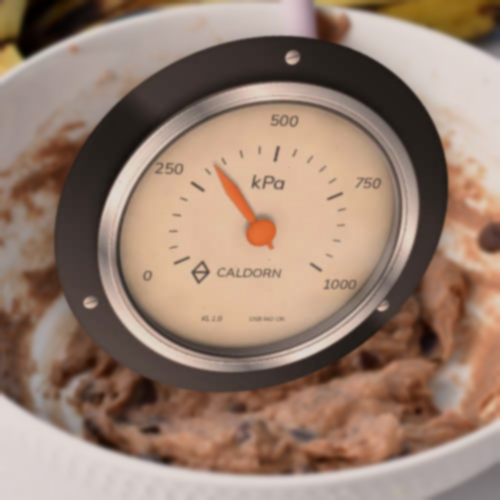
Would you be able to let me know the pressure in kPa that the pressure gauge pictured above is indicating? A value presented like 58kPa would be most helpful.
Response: 325kPa
